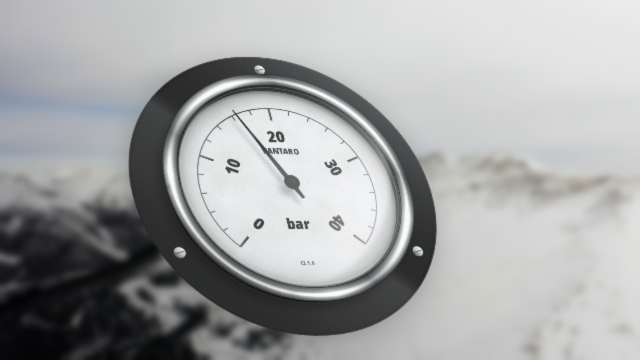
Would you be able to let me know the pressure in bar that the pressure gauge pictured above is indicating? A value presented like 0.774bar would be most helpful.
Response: 16bar
